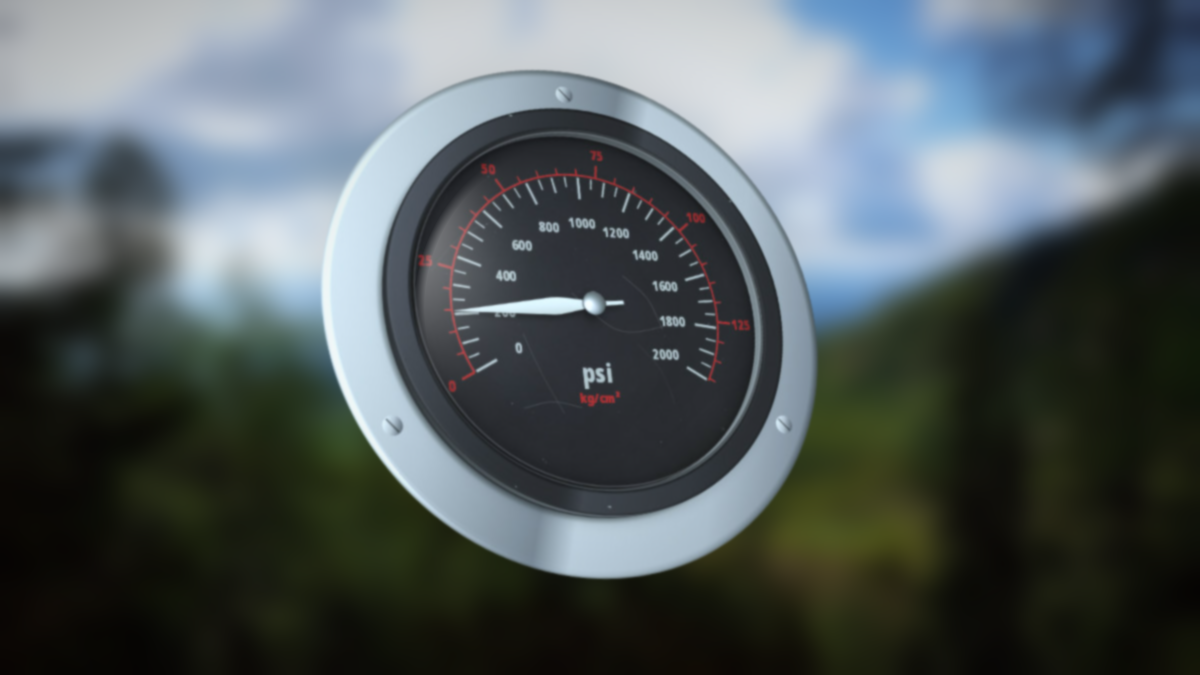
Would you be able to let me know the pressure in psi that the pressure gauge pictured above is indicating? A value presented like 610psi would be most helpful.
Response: 200psi
